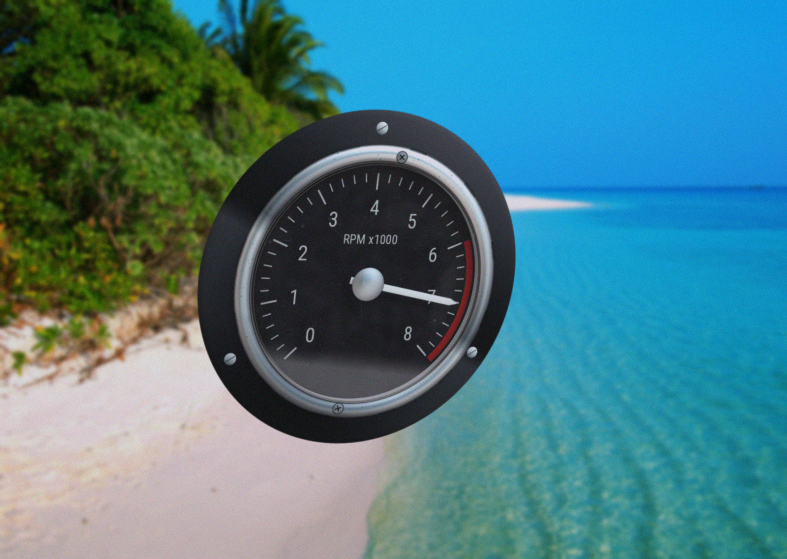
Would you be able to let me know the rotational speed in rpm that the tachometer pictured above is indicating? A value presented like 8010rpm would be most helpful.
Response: 7000rpm
